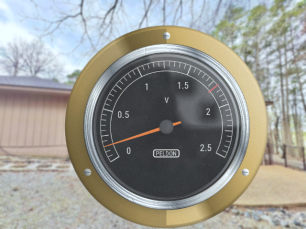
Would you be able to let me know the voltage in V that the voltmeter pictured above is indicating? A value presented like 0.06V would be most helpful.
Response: 0.15V
